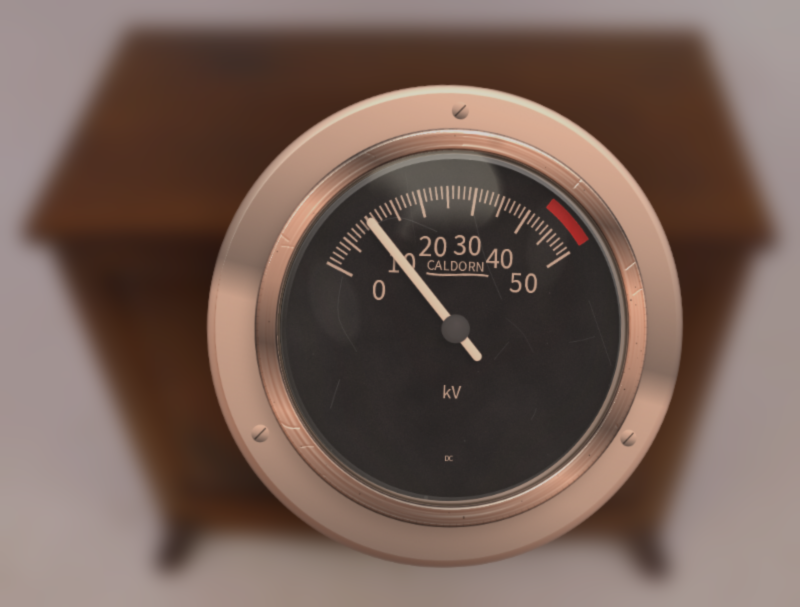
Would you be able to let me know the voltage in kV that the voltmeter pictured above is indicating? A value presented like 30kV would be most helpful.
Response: 10kV
